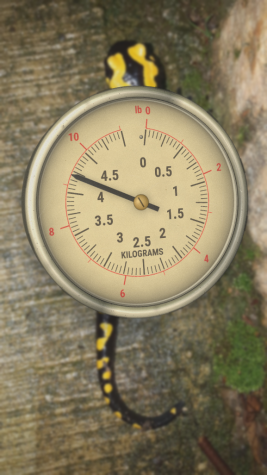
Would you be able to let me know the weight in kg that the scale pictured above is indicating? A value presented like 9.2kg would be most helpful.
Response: 4.2kg
